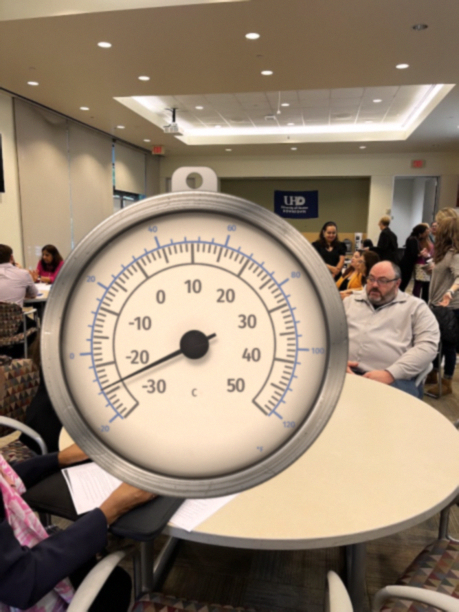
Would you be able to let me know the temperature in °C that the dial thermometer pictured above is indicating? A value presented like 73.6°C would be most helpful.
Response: -24°C
